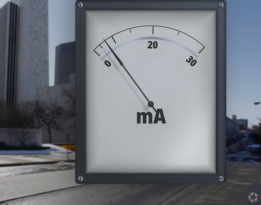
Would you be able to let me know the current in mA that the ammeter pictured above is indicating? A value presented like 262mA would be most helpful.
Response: 7.5mA
